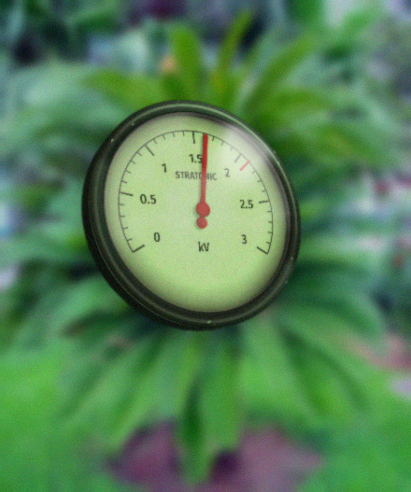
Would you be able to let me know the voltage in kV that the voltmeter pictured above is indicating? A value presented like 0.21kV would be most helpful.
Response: 1.6kV
